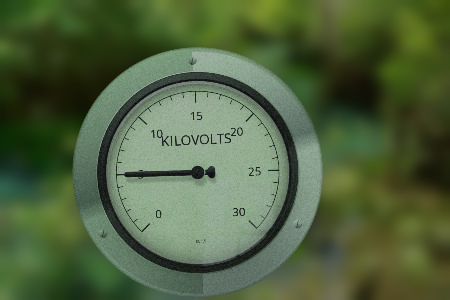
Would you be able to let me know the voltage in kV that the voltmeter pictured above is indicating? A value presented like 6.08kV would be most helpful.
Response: 5kV
